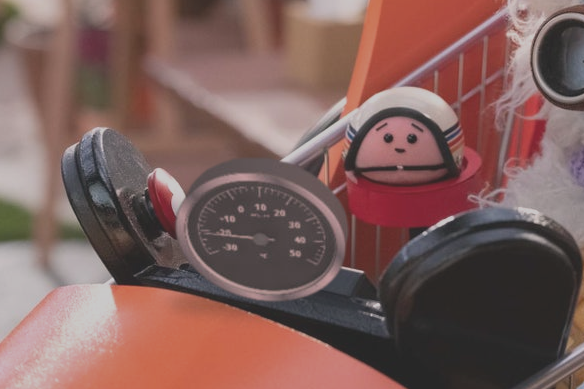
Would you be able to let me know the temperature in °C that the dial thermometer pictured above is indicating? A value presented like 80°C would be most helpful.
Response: -20°C
